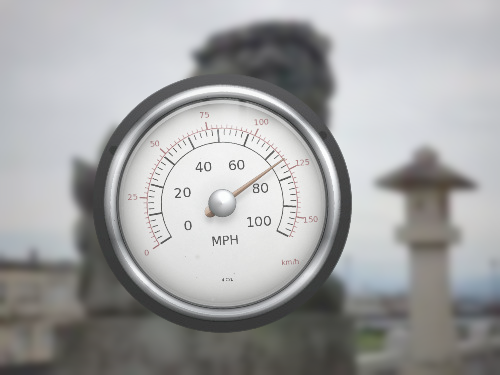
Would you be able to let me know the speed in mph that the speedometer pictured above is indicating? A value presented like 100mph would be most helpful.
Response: 74mph
